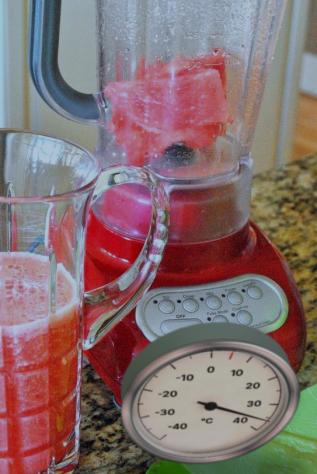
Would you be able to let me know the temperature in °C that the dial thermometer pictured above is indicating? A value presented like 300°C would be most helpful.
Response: 35°C
